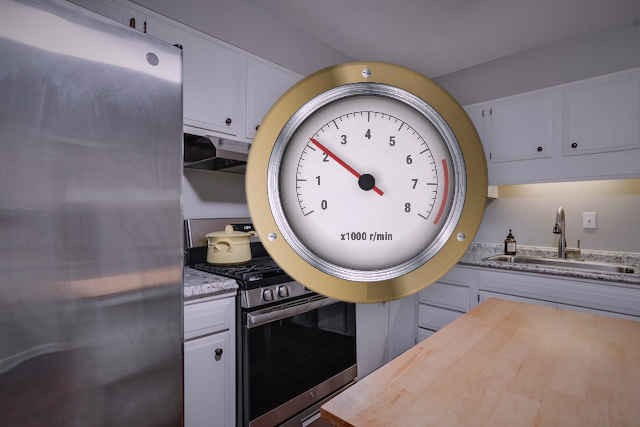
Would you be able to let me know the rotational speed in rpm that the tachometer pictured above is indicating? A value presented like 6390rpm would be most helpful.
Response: 2200rpm
